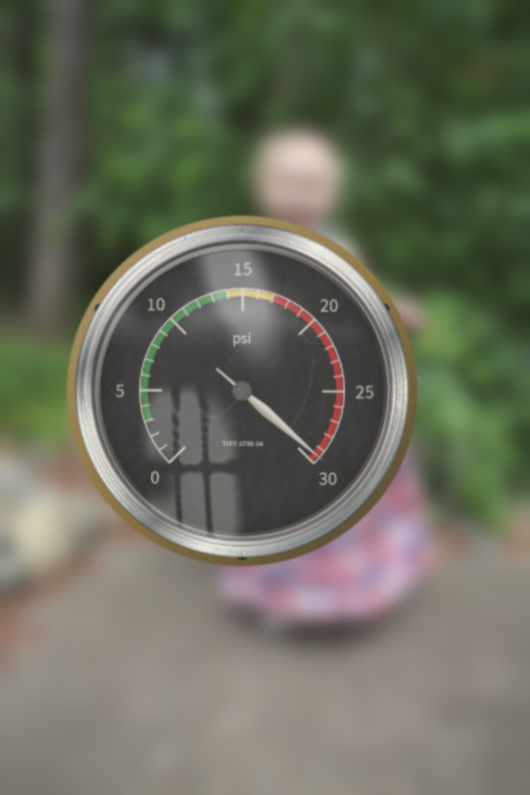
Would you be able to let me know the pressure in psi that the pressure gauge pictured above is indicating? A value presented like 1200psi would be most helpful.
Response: 29.5psi
